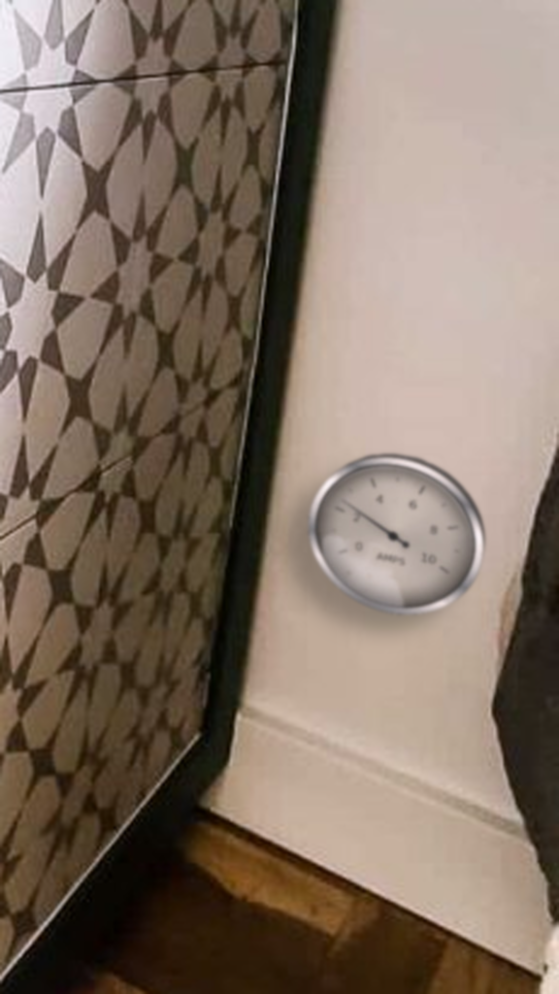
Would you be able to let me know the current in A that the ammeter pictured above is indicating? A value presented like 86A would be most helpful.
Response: 2.5A
